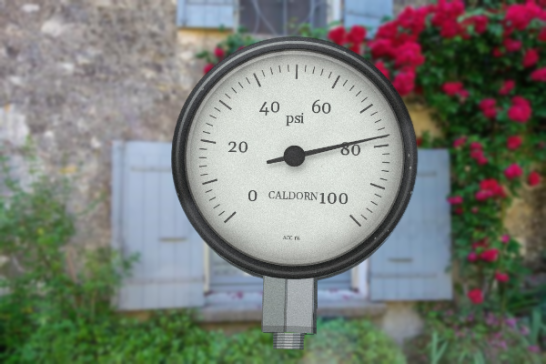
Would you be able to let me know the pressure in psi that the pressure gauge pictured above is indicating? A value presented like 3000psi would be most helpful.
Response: 78psi
